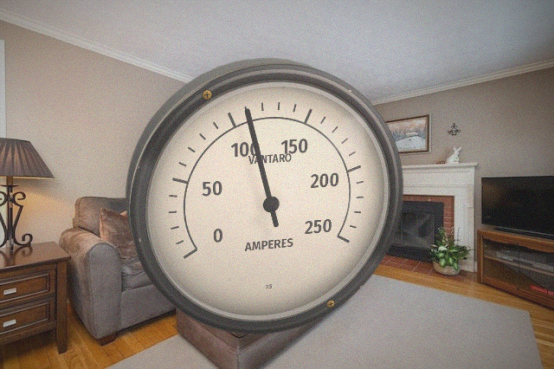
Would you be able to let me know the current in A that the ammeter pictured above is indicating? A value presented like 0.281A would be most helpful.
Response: 110A
